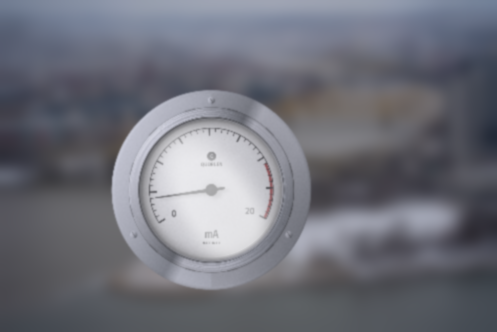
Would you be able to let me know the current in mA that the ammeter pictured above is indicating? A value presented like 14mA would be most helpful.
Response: 2mA
